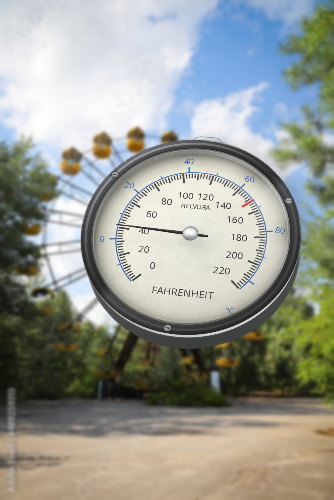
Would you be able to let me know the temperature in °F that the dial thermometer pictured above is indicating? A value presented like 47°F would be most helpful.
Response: 40°F
